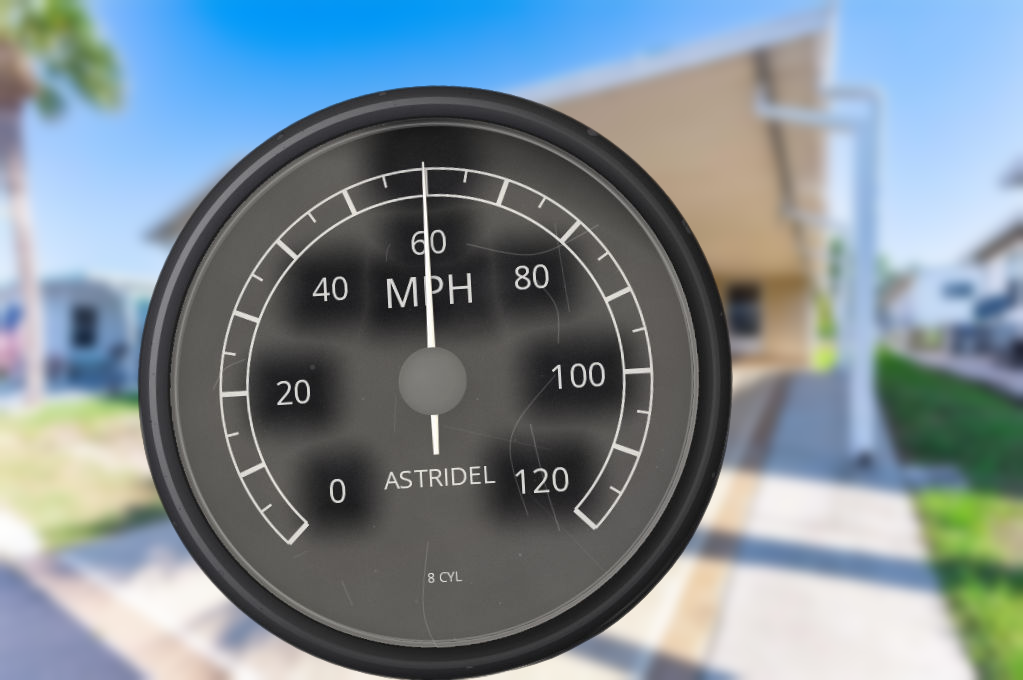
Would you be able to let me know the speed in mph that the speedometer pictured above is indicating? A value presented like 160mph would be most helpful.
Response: 60mph
